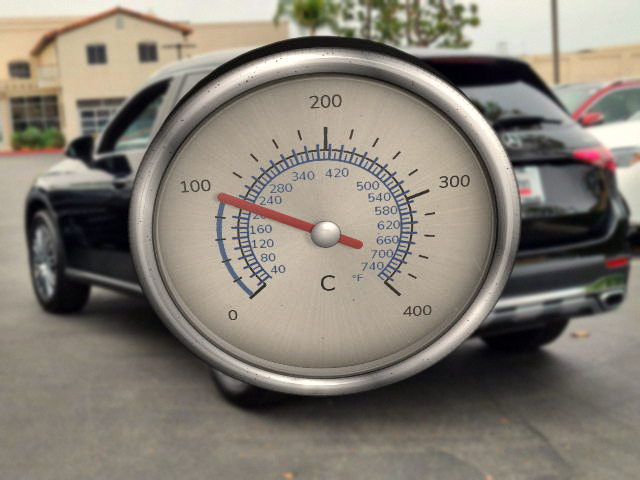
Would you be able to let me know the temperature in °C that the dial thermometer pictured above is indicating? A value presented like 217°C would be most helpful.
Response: 100°C
